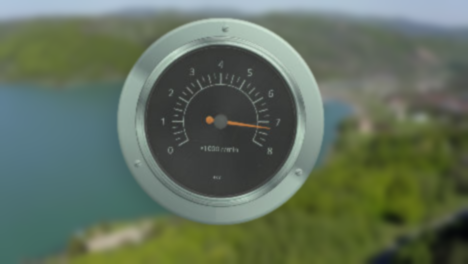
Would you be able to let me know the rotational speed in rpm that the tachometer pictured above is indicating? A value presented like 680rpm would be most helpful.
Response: 7250rpm
